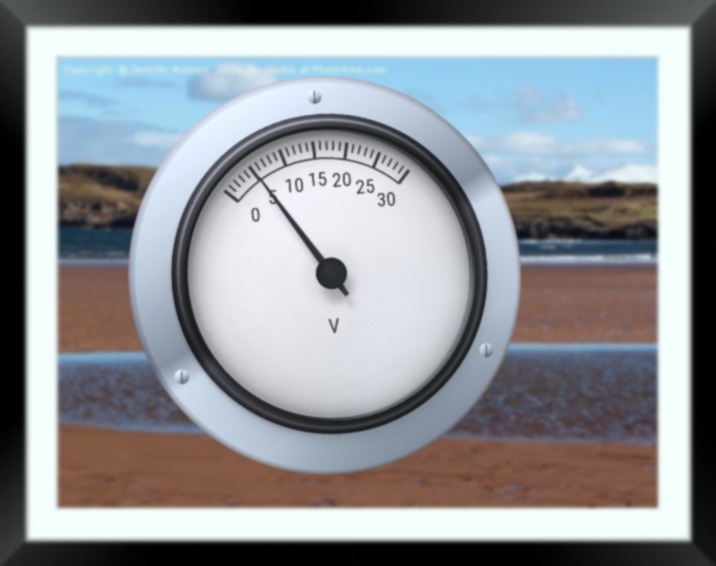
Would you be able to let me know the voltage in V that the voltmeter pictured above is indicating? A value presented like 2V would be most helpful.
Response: 5V
